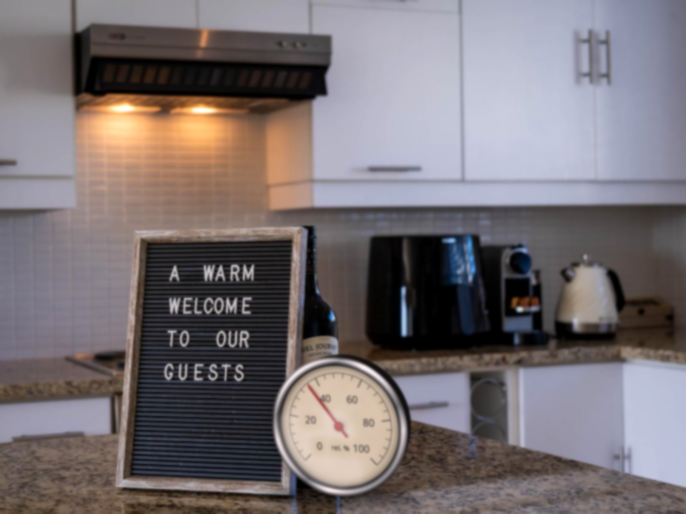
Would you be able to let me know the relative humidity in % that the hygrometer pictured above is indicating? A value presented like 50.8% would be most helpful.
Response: 36%
